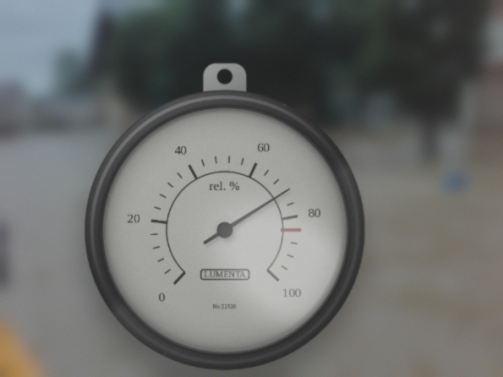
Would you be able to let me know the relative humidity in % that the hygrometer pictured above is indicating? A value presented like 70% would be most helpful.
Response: 72%
